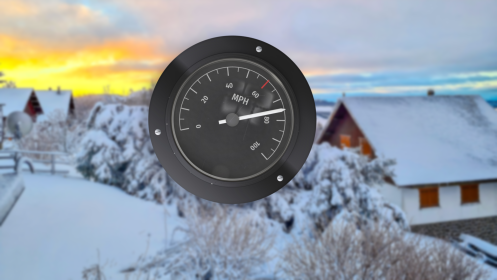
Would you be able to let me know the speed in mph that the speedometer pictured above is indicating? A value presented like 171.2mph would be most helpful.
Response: 75mph
